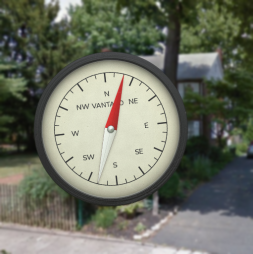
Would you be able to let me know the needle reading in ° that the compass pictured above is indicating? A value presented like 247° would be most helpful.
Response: 20°
